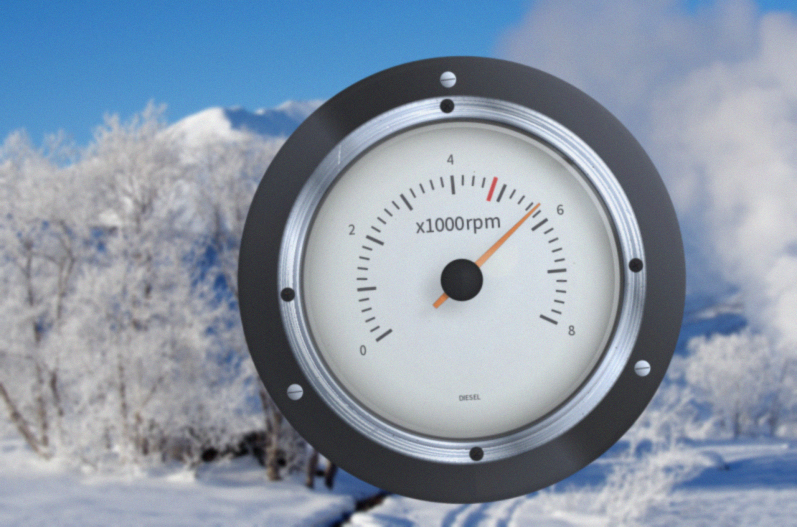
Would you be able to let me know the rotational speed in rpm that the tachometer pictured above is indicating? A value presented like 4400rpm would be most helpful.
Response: 5700rpm
